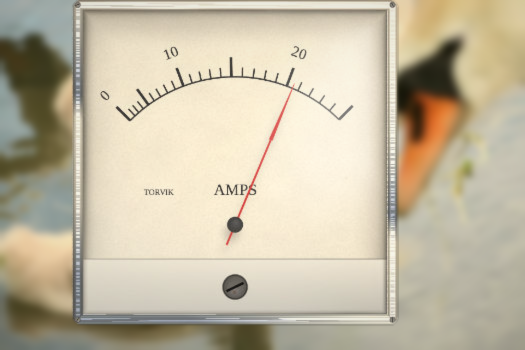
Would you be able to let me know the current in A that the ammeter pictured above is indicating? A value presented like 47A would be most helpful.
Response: 20.5A
